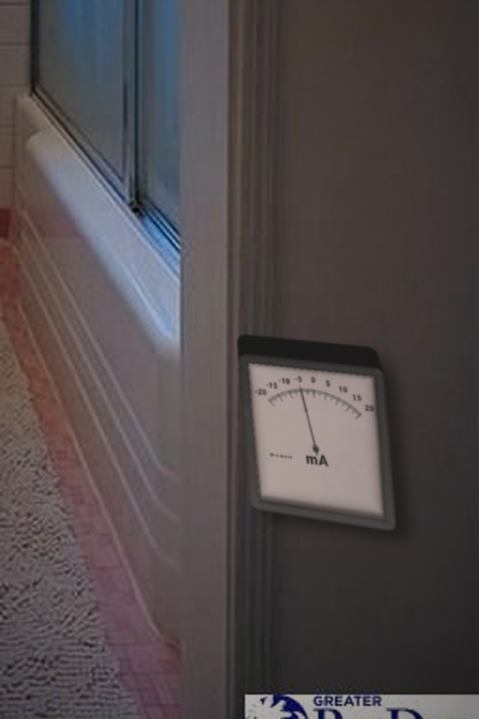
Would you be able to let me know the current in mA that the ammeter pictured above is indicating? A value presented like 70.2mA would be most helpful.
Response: -5mA
